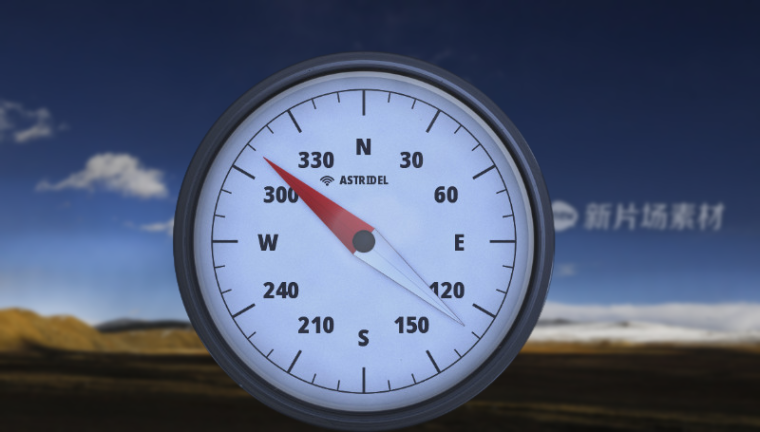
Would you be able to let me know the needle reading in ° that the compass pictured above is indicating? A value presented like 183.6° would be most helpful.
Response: 310°
